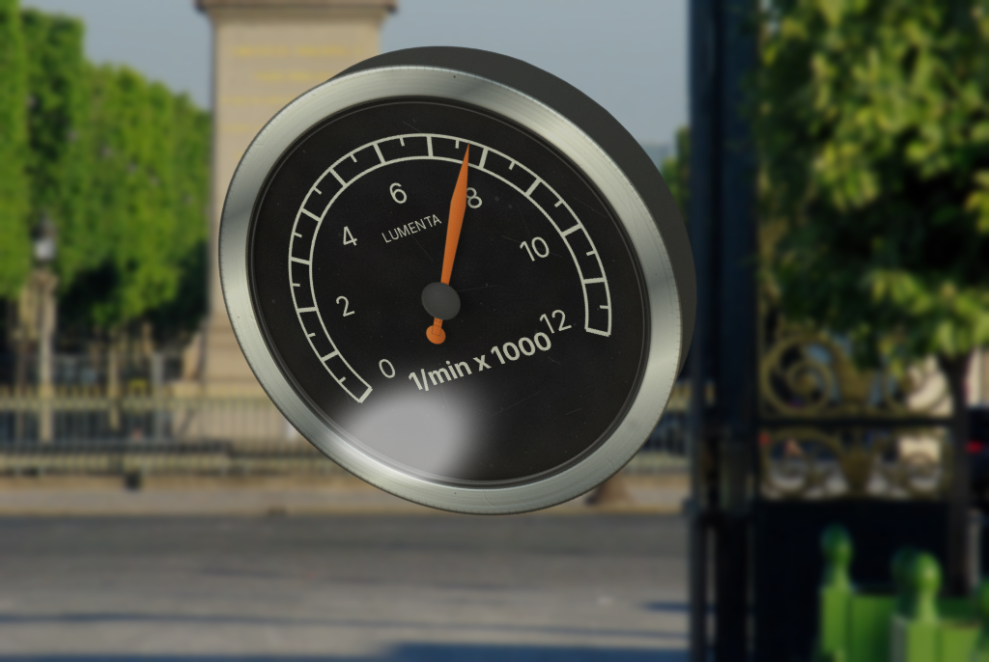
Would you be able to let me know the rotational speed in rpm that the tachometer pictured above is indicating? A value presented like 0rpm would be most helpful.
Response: 7750rpm
